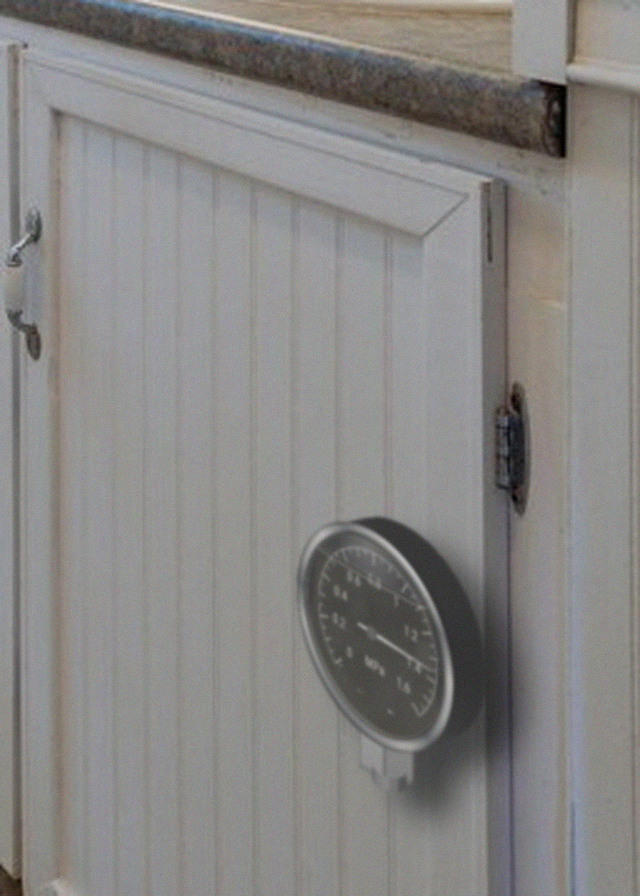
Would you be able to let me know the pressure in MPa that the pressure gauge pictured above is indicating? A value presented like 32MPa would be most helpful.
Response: 1.35MPa
